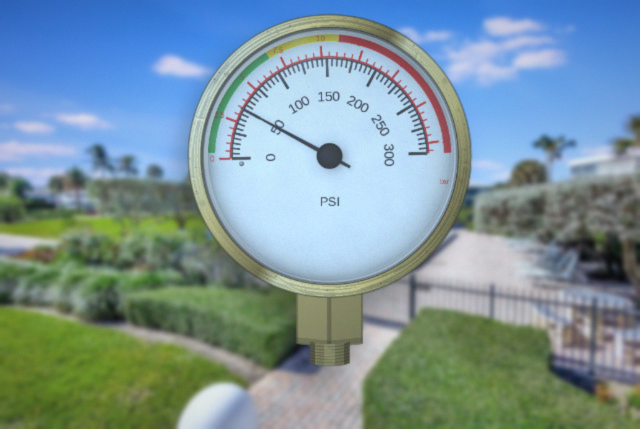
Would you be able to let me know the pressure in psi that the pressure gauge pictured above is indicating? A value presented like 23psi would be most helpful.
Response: 50psi
